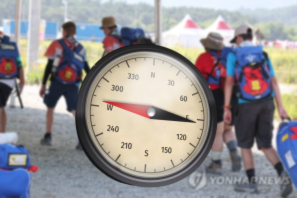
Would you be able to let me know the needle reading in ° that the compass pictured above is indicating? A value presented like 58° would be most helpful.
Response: 275°
